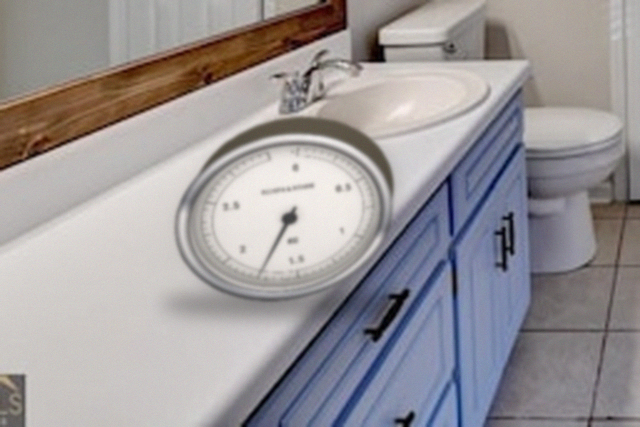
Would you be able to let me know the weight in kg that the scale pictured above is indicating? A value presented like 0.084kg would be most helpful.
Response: 1.75kg
